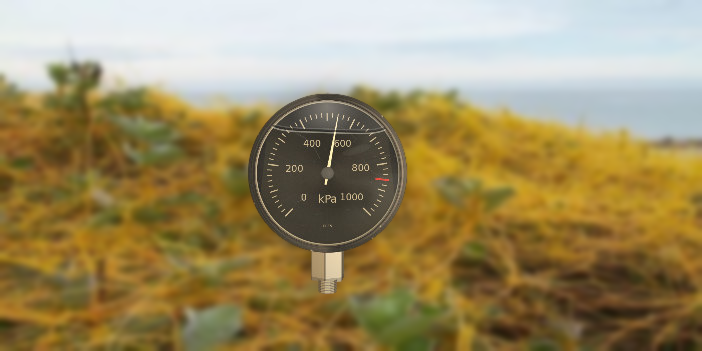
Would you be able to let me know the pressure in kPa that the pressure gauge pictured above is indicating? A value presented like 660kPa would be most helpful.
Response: 540kPa
